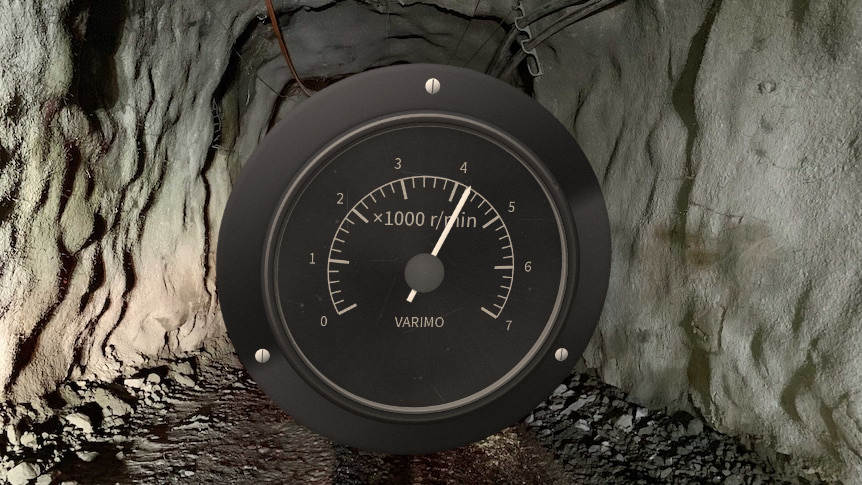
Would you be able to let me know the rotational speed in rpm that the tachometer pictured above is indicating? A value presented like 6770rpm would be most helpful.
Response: 4200rpm
